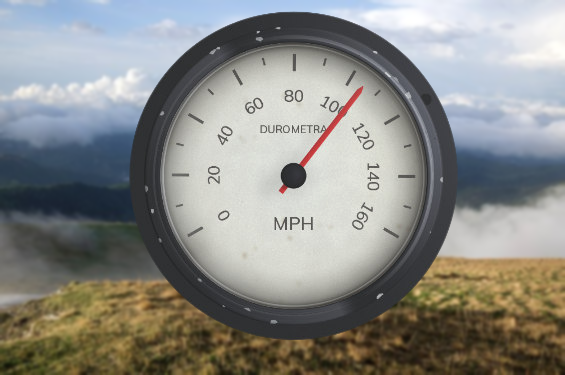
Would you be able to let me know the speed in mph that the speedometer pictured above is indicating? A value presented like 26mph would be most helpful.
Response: 105mph
